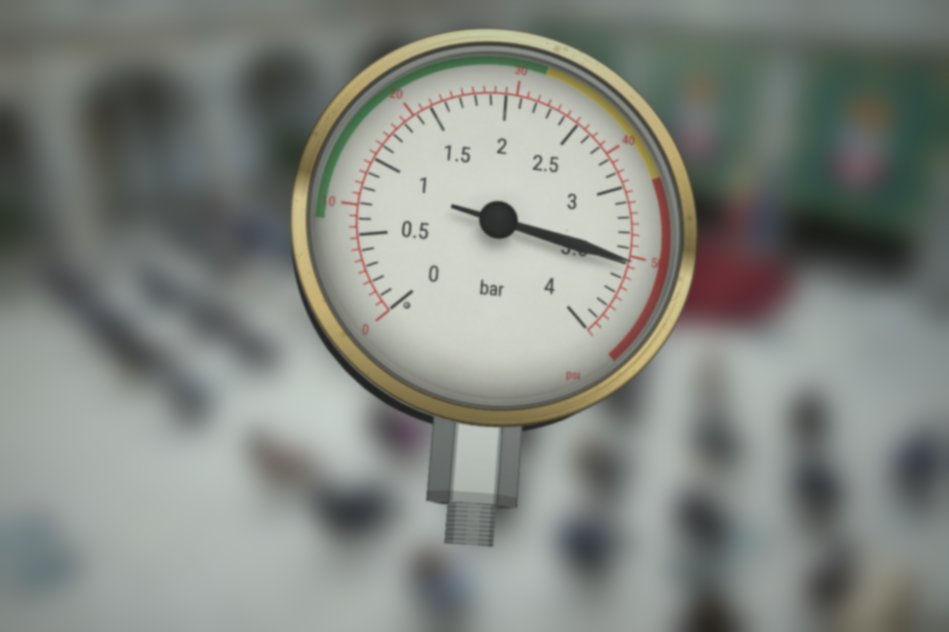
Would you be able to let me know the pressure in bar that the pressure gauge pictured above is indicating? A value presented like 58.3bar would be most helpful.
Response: 3.5bar
